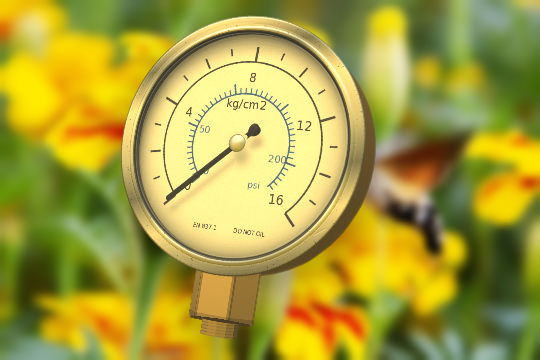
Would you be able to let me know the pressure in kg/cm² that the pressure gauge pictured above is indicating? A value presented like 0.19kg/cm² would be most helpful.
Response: 0kg/cm²
